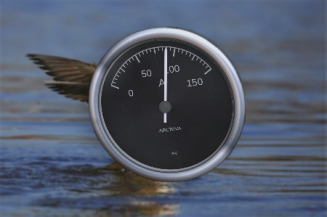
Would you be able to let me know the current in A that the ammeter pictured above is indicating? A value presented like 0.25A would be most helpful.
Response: 90A
